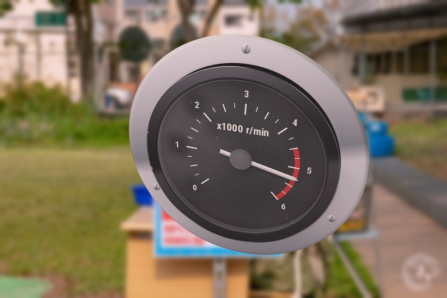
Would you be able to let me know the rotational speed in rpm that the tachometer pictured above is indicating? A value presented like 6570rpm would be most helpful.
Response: 5250rpm
